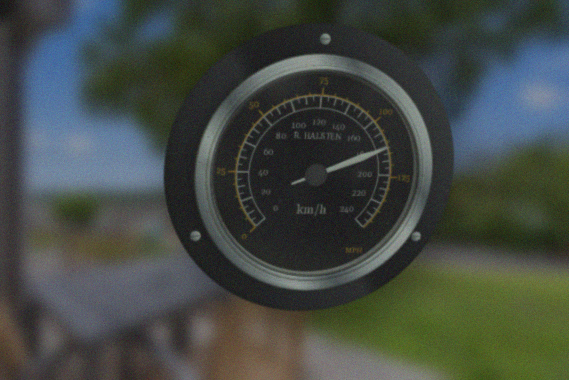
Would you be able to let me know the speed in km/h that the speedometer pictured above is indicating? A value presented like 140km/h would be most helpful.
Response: 180km/h
